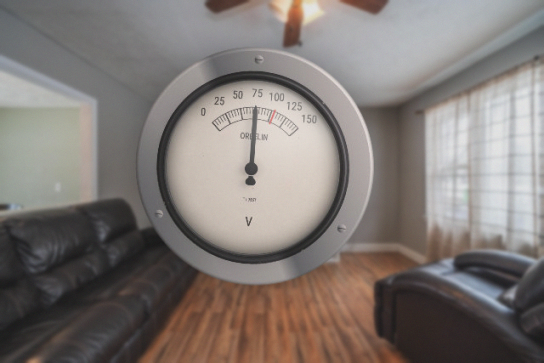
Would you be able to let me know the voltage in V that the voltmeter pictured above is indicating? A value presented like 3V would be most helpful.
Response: 75V
